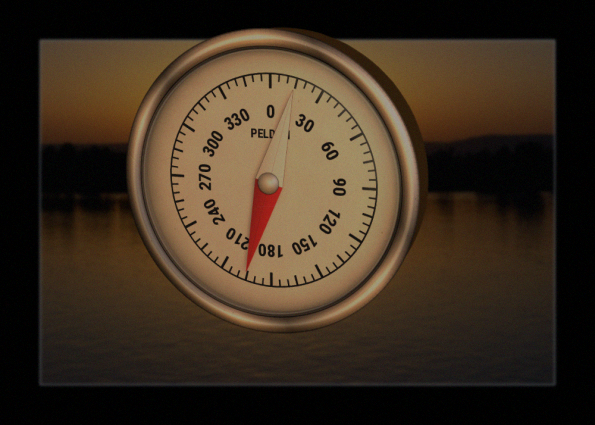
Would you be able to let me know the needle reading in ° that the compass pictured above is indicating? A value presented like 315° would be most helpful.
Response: 195°
